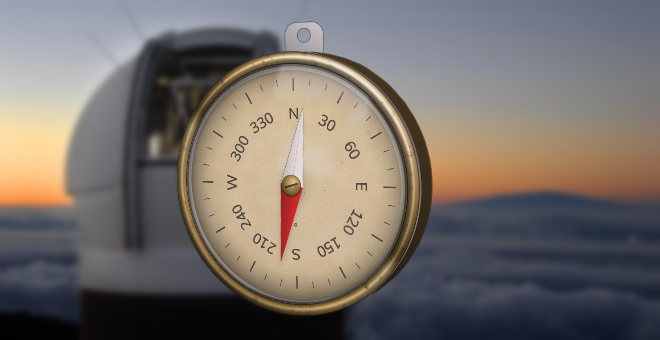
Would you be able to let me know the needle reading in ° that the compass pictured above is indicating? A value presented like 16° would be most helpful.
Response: 190°
